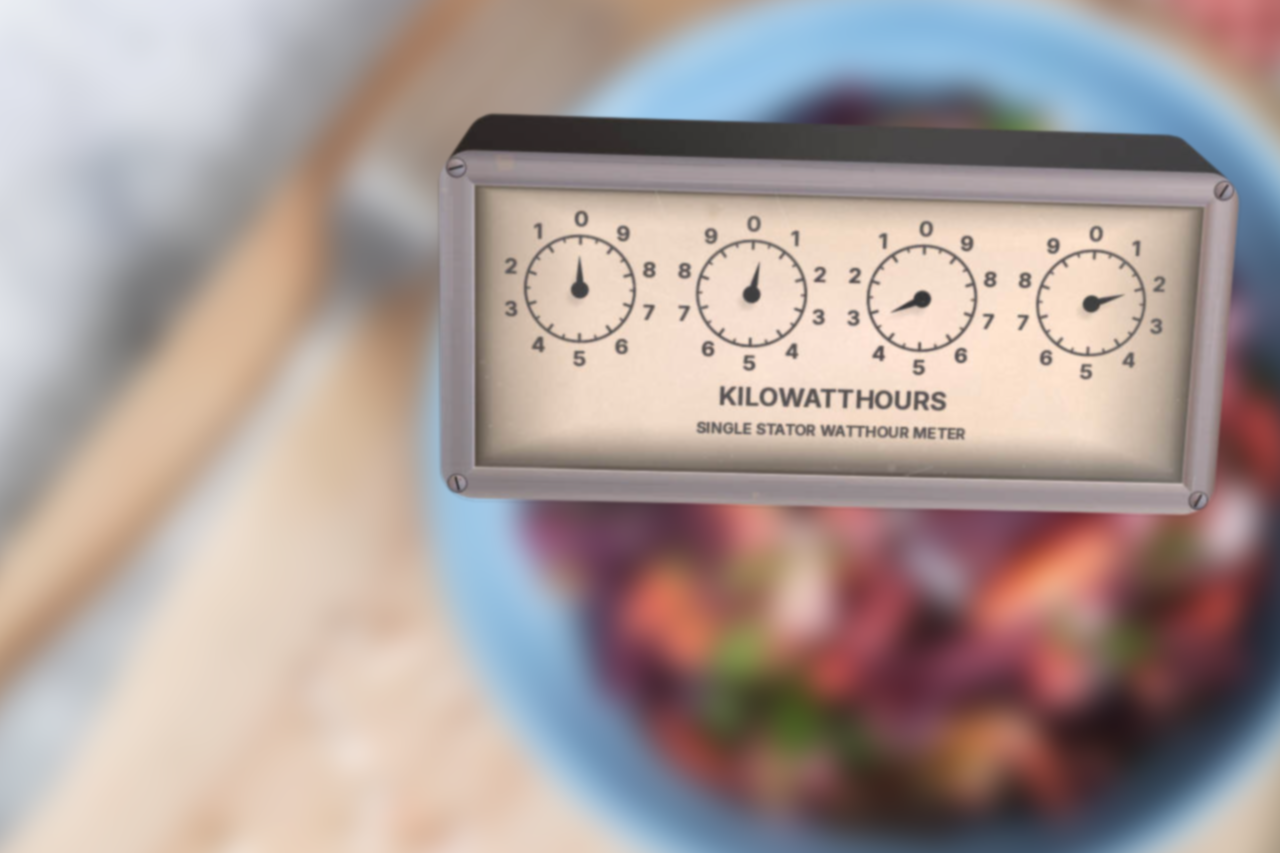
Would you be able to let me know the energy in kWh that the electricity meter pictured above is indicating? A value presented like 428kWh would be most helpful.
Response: 32kWh
